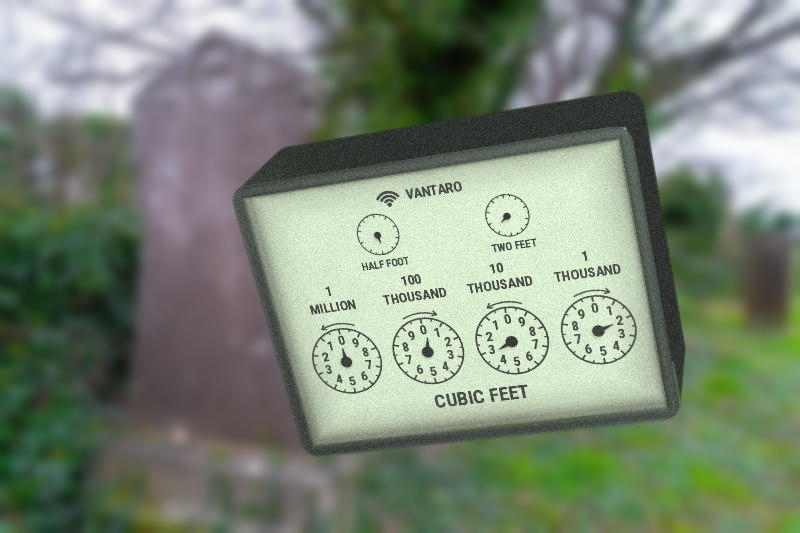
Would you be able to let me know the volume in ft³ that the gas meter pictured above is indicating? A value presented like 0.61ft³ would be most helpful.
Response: 3200ft³
